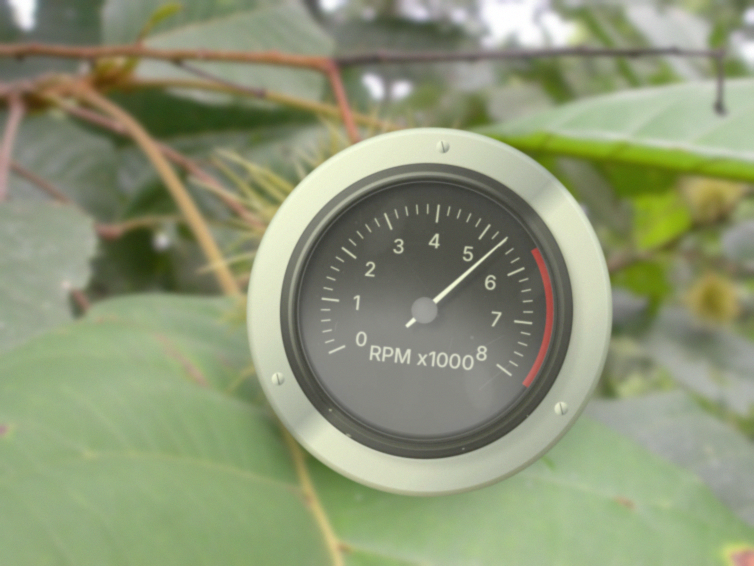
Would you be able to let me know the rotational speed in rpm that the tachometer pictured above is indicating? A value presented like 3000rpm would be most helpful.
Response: 5400rpm
